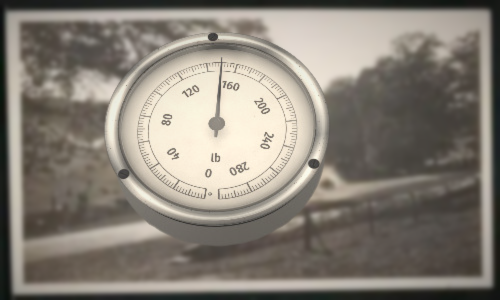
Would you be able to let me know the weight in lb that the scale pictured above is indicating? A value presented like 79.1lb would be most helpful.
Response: 150lb
